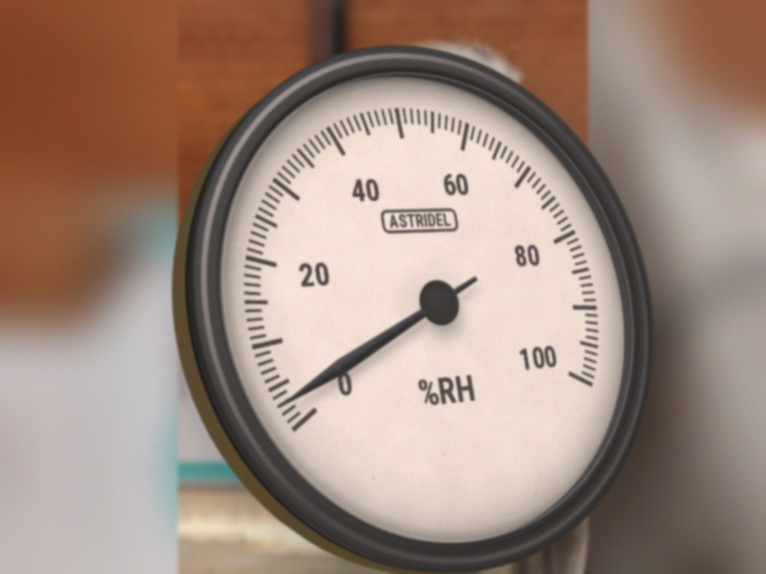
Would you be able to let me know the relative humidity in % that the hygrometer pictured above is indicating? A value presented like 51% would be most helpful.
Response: 3%
